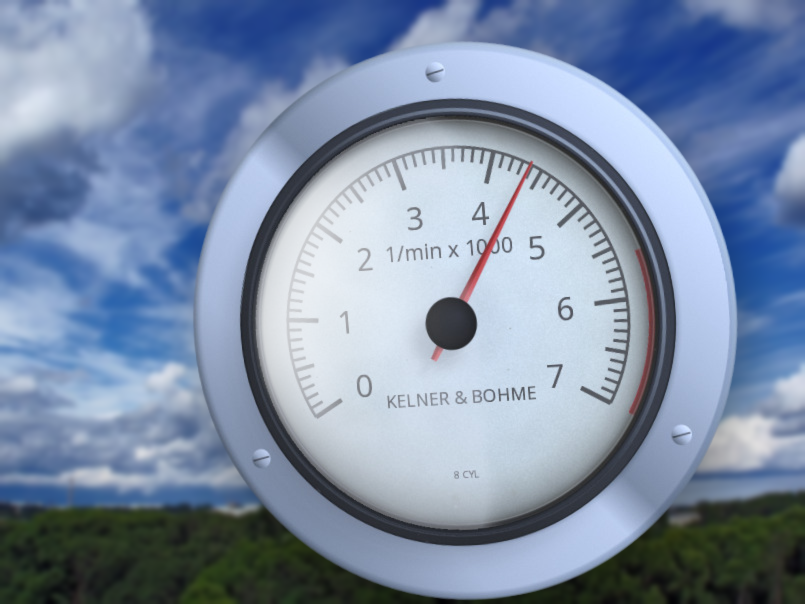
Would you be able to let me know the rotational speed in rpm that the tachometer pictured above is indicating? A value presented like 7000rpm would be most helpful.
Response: 4400rpm
